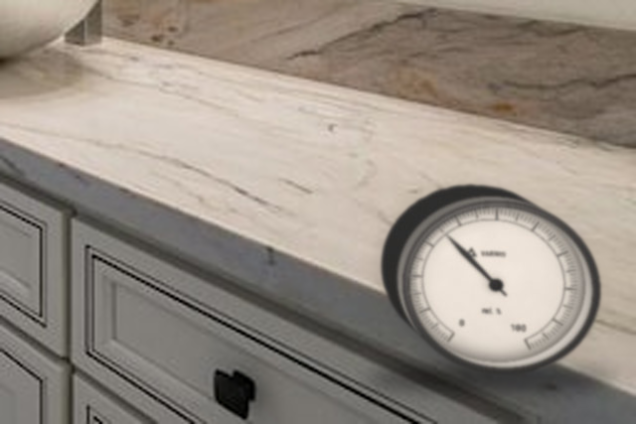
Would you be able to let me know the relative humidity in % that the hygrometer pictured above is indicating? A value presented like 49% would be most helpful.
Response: 35%
